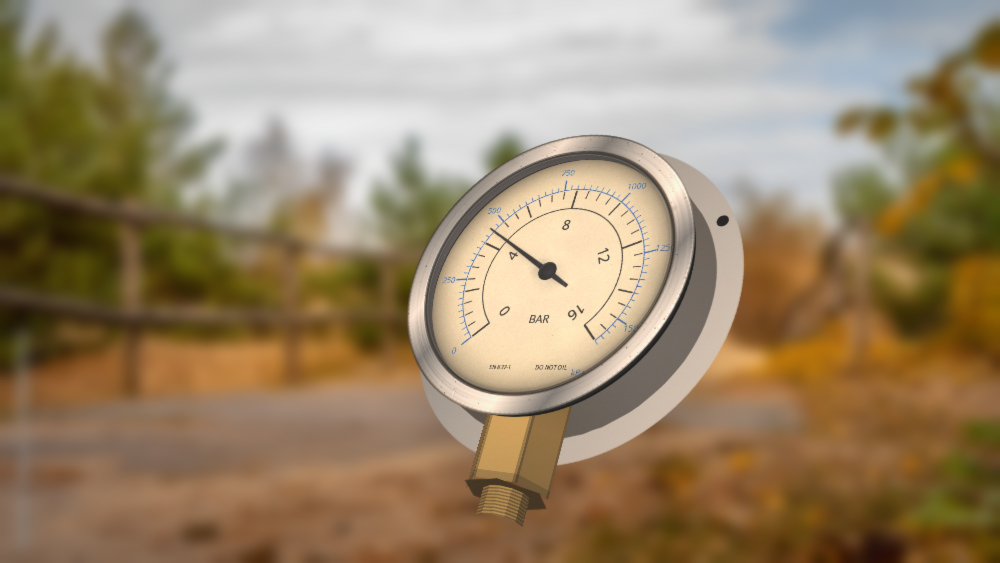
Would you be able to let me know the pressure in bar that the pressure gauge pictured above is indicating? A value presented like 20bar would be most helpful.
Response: 4.5bar
